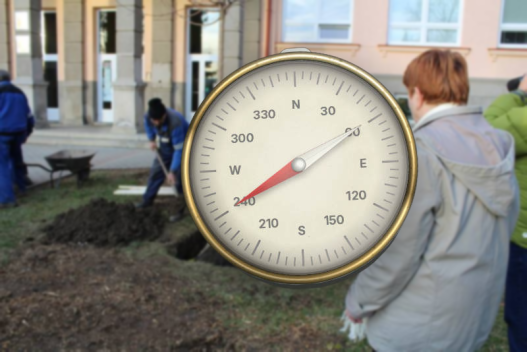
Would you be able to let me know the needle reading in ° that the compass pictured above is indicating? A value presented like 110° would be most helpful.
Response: 240°
